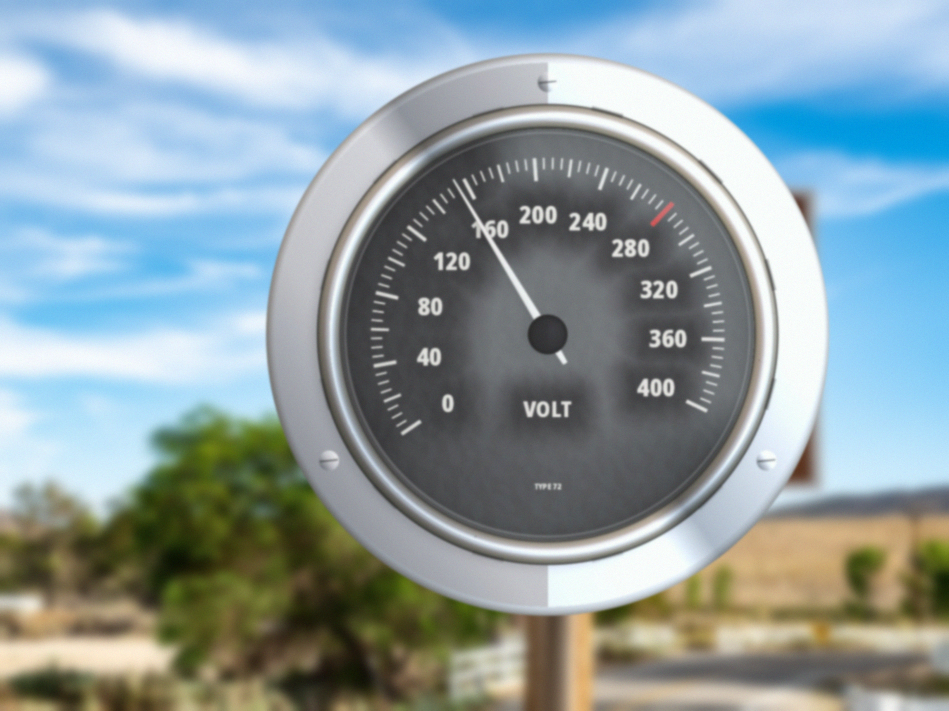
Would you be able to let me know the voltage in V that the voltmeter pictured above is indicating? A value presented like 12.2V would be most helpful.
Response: 155V
